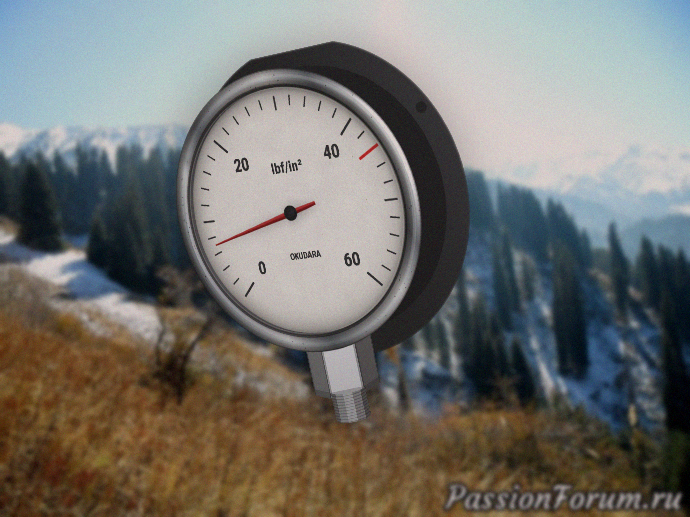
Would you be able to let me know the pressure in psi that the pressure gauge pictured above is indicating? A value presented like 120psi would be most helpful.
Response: 7psi
